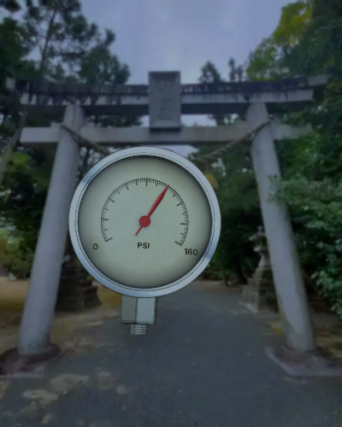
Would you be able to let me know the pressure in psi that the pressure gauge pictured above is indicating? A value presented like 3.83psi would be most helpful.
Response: 100psi
